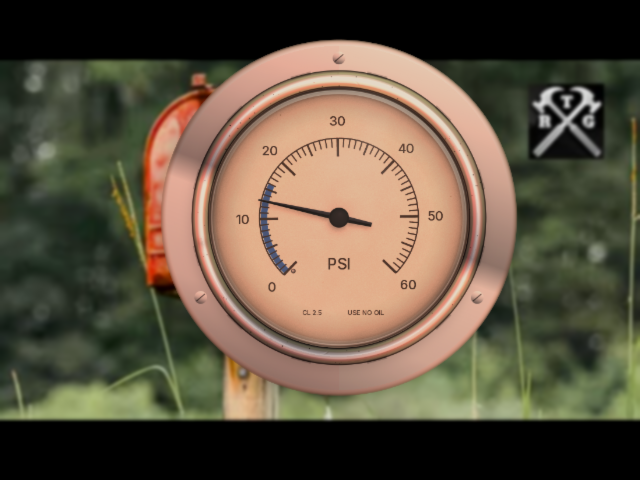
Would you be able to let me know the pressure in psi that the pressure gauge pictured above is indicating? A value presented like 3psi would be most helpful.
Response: 13psi
